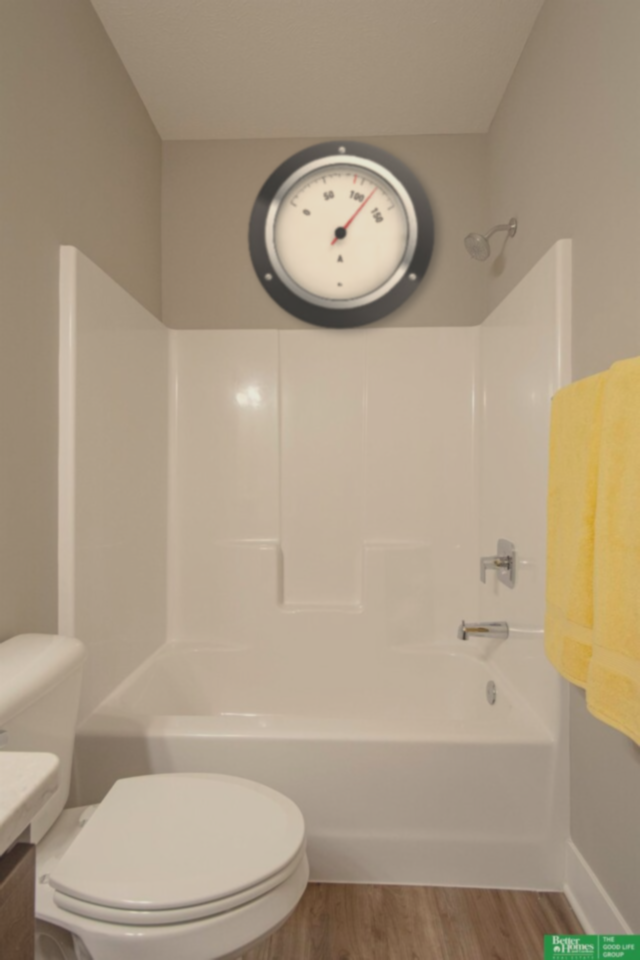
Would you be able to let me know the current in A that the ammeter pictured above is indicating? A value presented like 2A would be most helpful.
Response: 120A
